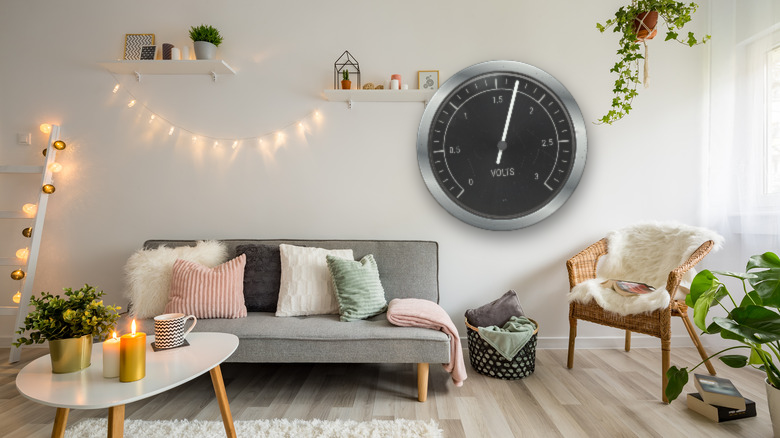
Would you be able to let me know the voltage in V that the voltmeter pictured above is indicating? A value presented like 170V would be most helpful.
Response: 1.7V
